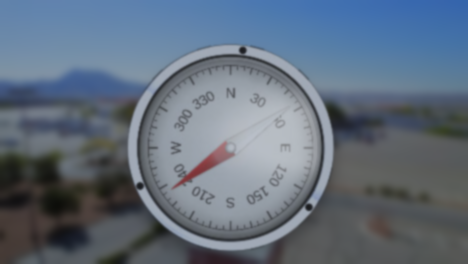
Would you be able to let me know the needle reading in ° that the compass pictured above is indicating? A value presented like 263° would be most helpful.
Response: 235°
